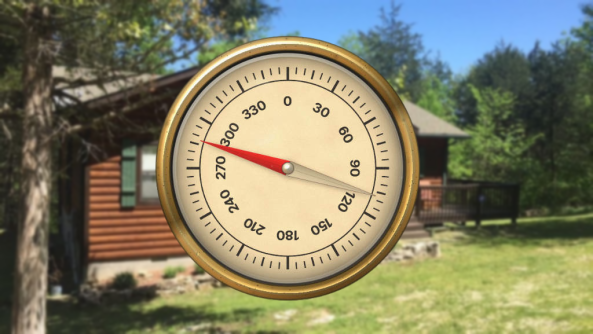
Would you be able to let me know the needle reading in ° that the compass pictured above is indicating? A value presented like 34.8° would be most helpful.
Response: 287.5°
